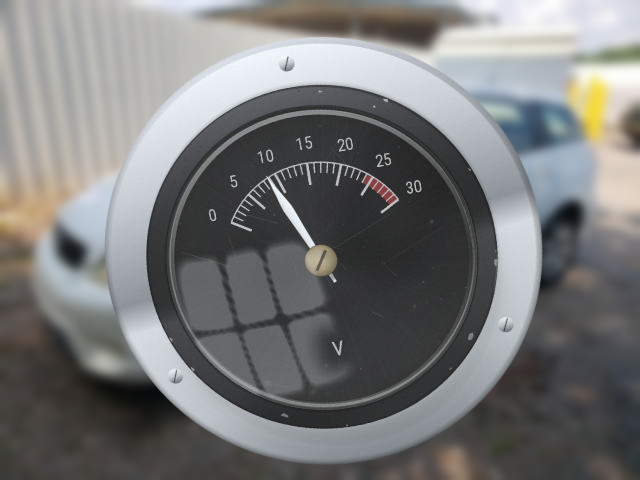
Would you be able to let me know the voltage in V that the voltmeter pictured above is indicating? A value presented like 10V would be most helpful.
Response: 9V
